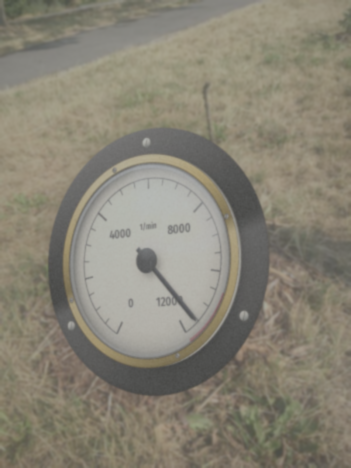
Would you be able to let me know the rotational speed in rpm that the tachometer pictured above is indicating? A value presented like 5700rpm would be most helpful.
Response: 11500rpm
